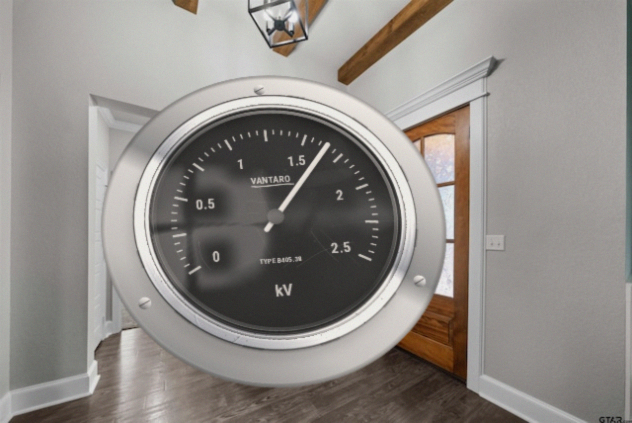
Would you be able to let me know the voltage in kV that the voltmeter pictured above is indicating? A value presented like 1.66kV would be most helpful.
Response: 1.65kV
